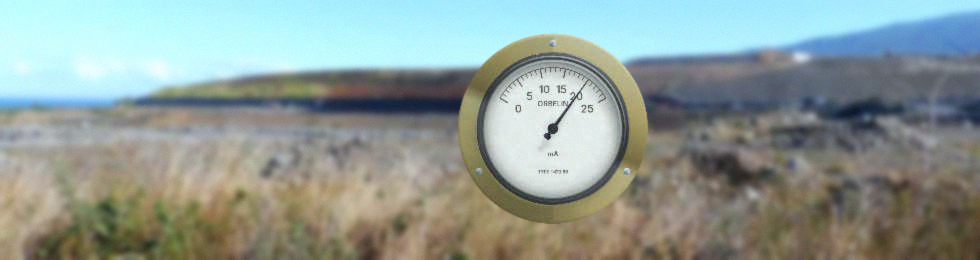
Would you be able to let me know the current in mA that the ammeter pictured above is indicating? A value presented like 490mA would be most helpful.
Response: 20mA
